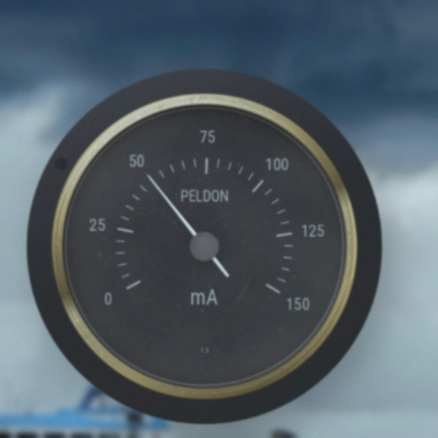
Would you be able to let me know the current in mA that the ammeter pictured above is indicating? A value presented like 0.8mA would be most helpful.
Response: 50mA
